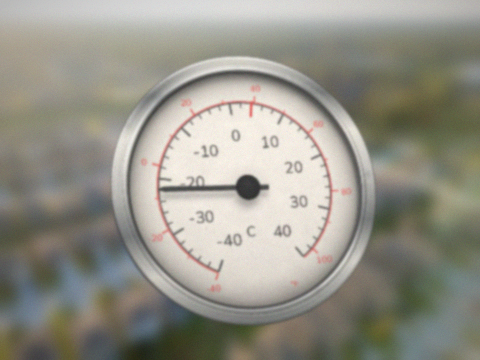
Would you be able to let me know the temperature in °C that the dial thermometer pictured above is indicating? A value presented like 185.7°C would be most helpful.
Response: -22°C
